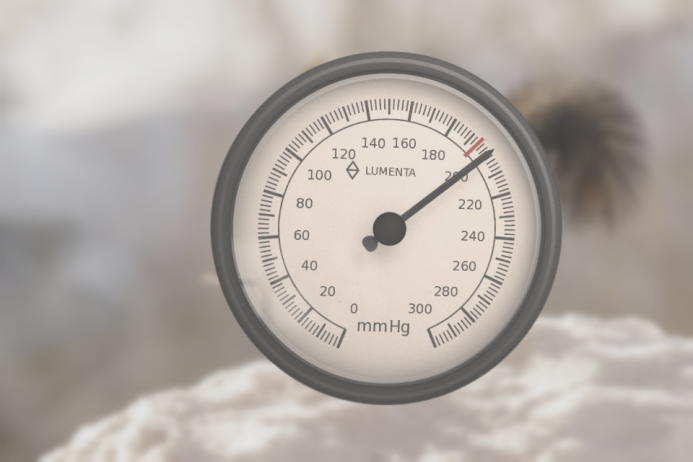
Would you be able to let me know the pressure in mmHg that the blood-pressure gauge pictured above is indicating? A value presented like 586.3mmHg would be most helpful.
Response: 200mmHg
